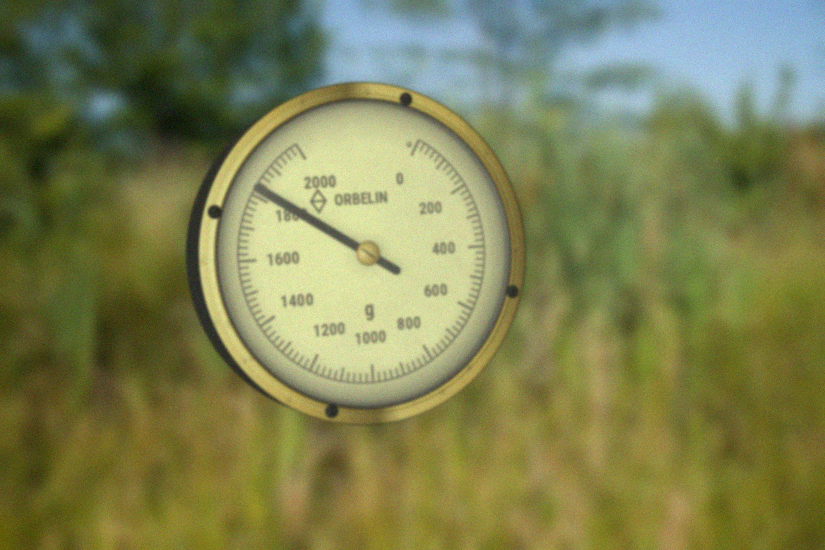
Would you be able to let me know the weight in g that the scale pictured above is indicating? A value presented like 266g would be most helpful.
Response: 1820g
